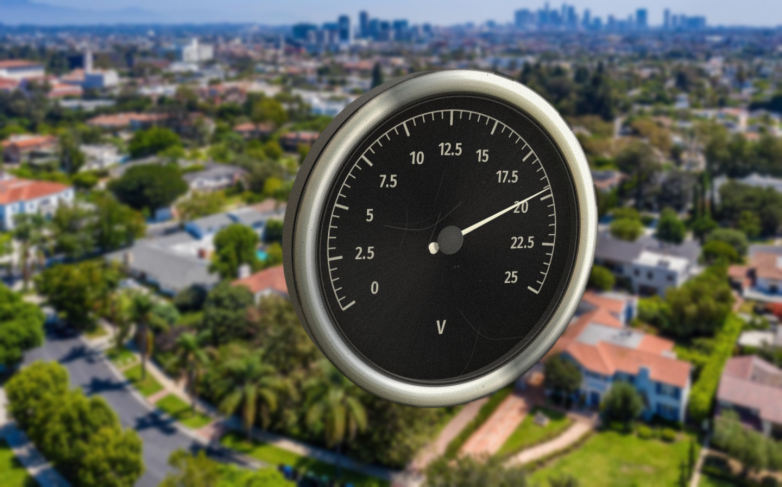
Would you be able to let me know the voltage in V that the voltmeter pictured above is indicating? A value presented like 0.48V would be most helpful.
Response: 19.5V
